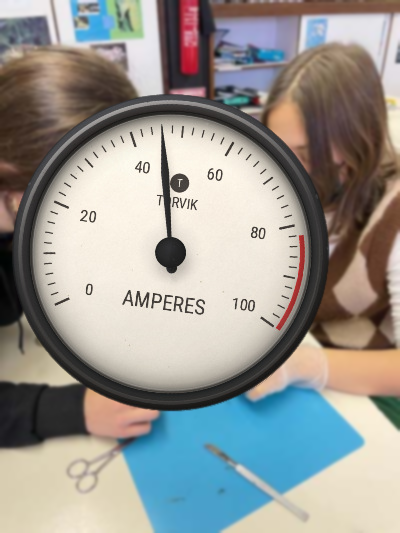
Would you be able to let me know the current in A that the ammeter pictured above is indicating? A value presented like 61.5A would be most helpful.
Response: 46A
